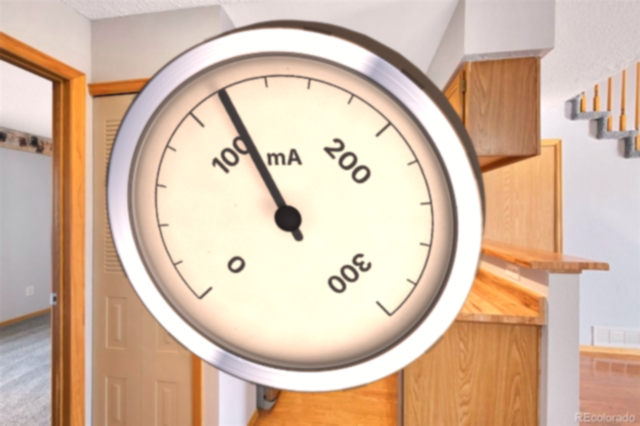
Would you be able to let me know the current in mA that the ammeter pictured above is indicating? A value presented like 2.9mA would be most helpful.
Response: 120mA
